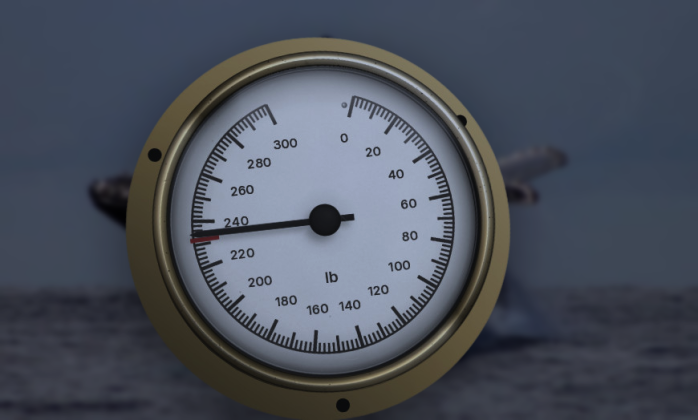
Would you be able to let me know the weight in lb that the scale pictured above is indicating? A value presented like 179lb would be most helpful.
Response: 234lb
